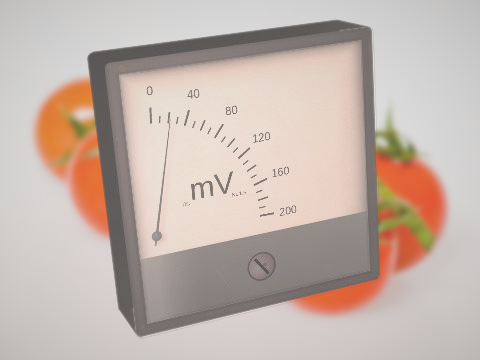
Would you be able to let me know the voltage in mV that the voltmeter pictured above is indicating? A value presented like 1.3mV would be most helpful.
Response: 20mV
